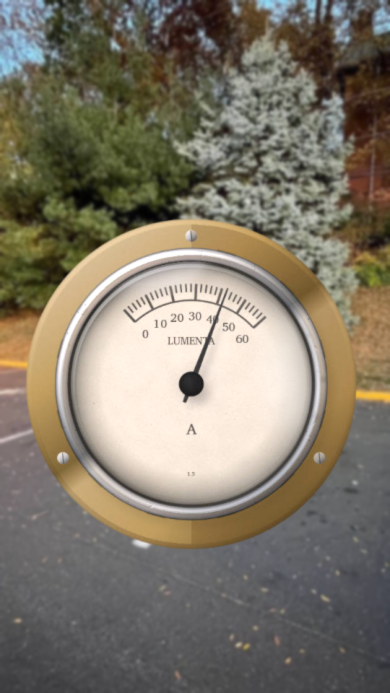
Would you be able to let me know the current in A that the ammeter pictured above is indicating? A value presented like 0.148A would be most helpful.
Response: 42A
